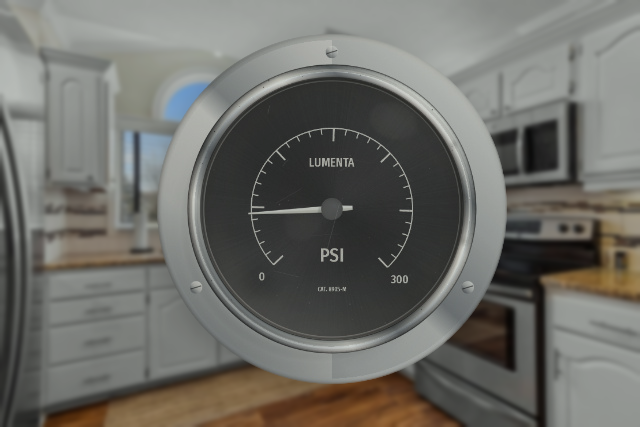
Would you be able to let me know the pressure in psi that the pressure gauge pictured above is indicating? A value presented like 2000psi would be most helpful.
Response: 45psi
